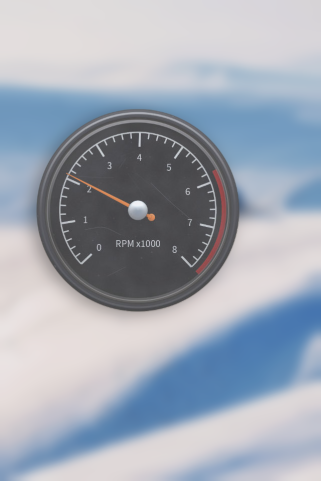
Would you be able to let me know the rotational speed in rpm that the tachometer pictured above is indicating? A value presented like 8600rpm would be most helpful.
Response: 2100rpm
